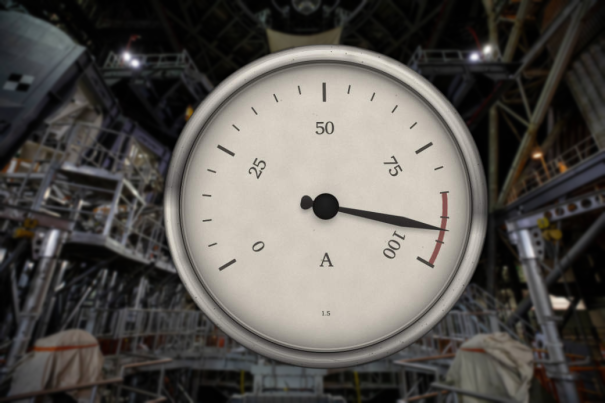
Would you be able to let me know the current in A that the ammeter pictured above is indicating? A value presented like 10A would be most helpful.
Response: 92.5A
